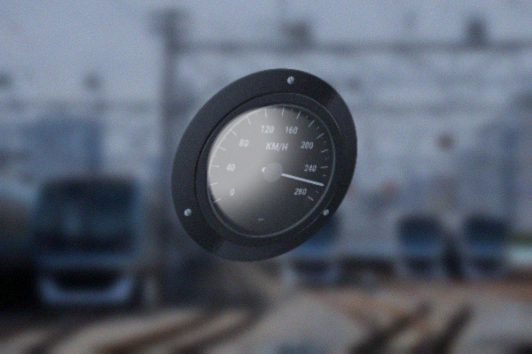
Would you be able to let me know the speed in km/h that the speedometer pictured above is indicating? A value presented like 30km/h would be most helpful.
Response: 260km/h
